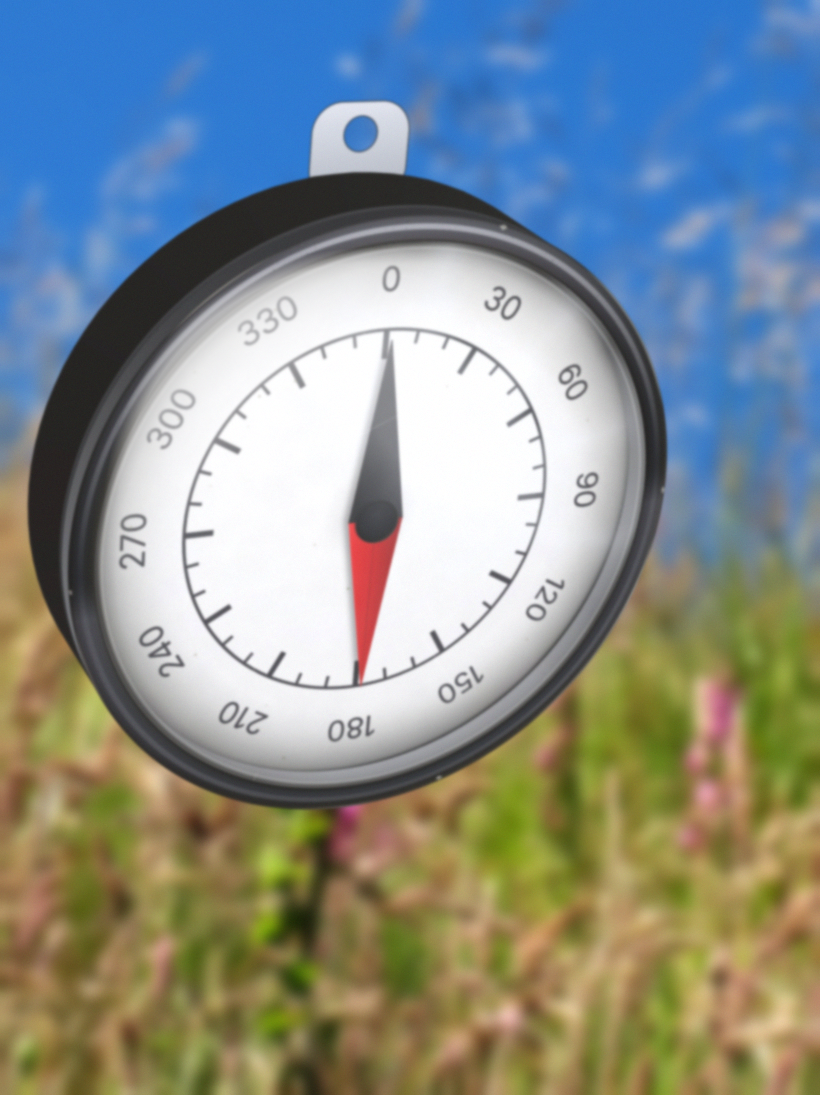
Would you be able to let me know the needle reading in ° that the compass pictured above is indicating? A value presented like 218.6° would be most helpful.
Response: 180°
